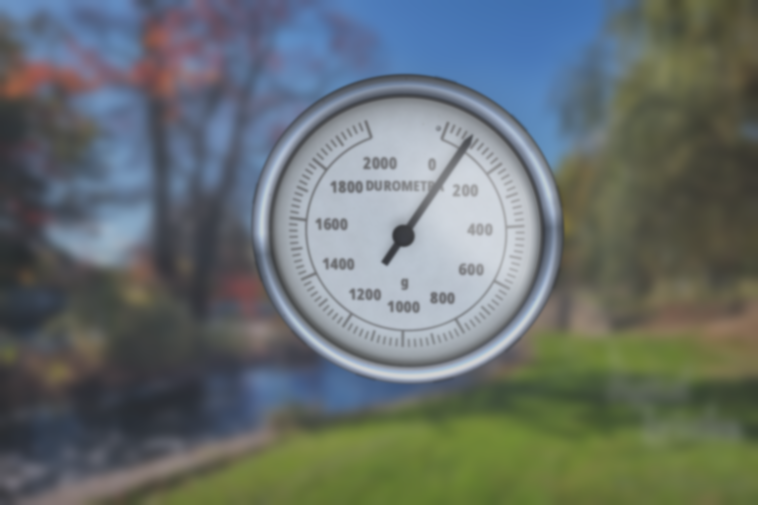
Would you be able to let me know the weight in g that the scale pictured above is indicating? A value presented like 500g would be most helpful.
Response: 80g
